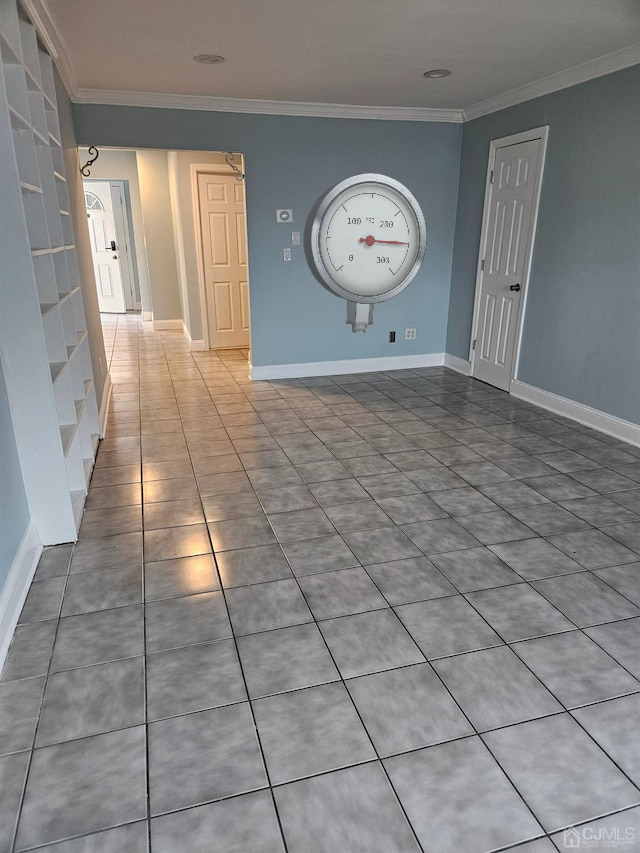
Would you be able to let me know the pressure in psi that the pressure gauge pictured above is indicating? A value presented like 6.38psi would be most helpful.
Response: 250psi
